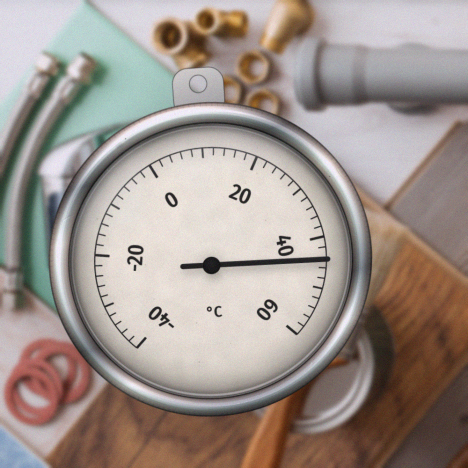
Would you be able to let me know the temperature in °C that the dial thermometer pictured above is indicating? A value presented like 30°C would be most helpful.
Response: 44°C
